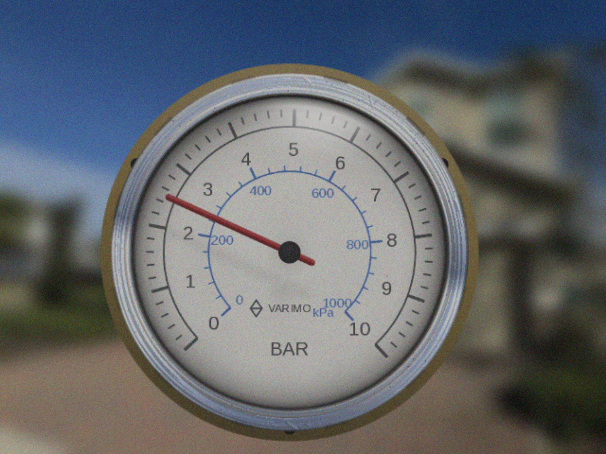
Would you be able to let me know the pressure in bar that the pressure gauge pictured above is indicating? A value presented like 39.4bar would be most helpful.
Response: 2.5bar
